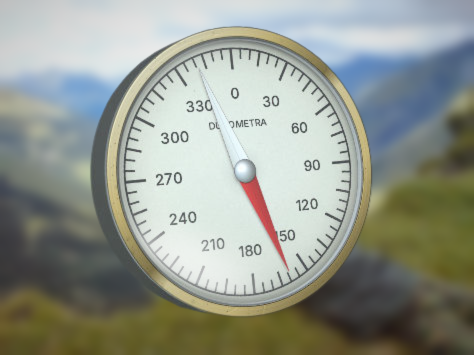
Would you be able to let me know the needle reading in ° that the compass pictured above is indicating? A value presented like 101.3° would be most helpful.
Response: 160°
